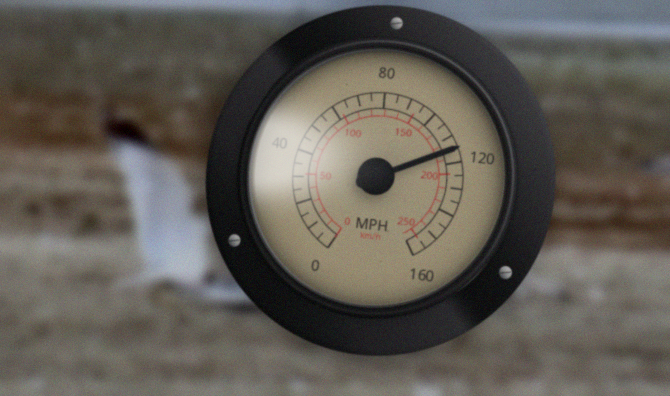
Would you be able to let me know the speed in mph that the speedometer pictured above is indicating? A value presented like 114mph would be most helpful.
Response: 115mph
